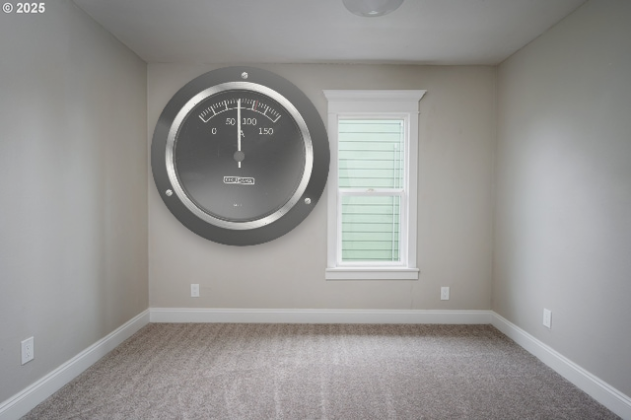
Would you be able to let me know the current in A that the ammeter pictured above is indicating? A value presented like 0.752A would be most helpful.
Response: 75A
